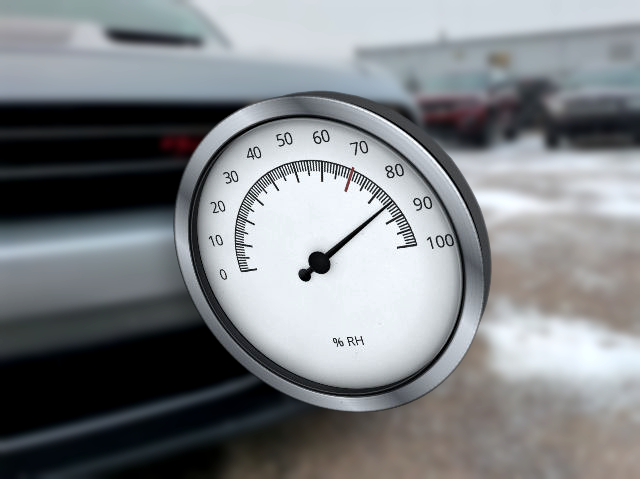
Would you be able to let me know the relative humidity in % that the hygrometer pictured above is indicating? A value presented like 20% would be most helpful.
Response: 85%
